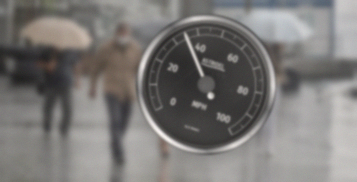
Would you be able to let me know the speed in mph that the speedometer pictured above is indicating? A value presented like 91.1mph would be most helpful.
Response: 35mph
